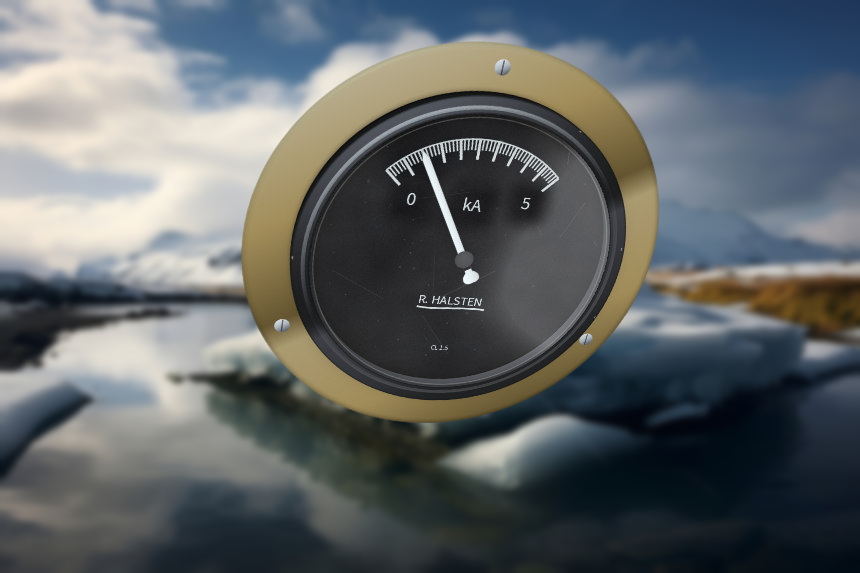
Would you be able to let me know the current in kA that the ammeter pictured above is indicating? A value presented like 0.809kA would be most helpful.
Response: 1kA
